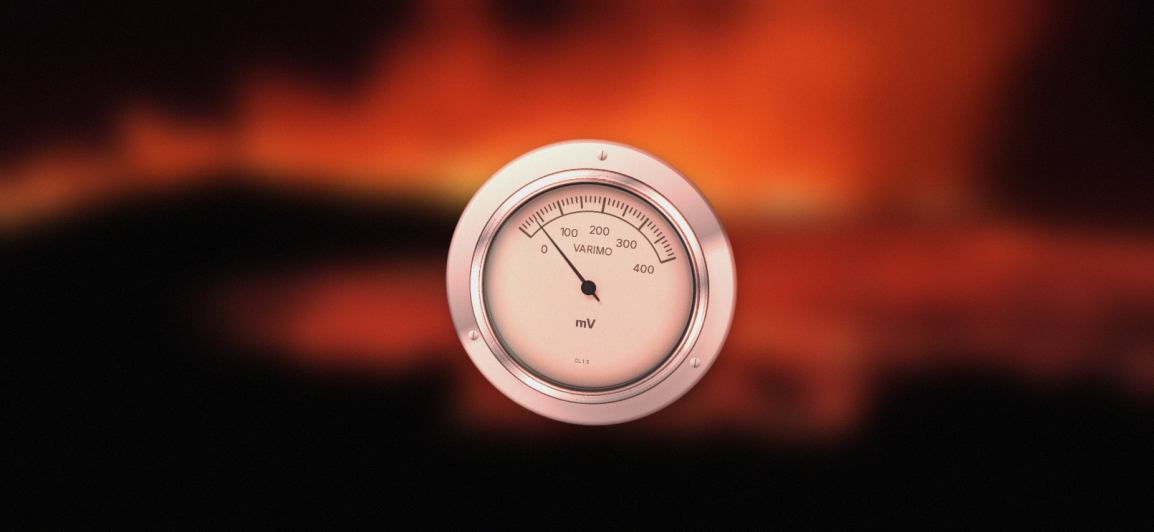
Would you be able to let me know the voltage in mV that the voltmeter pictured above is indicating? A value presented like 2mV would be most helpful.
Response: 40mV
